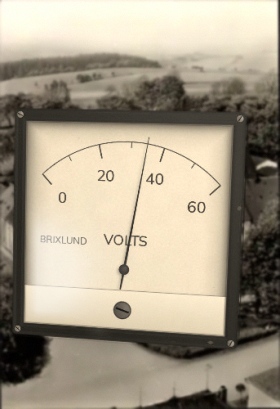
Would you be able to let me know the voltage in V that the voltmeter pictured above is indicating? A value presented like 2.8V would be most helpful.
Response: 35V
